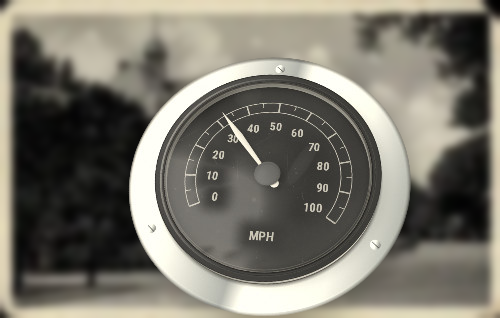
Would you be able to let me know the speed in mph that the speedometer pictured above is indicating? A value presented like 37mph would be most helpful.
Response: 32.5mph
